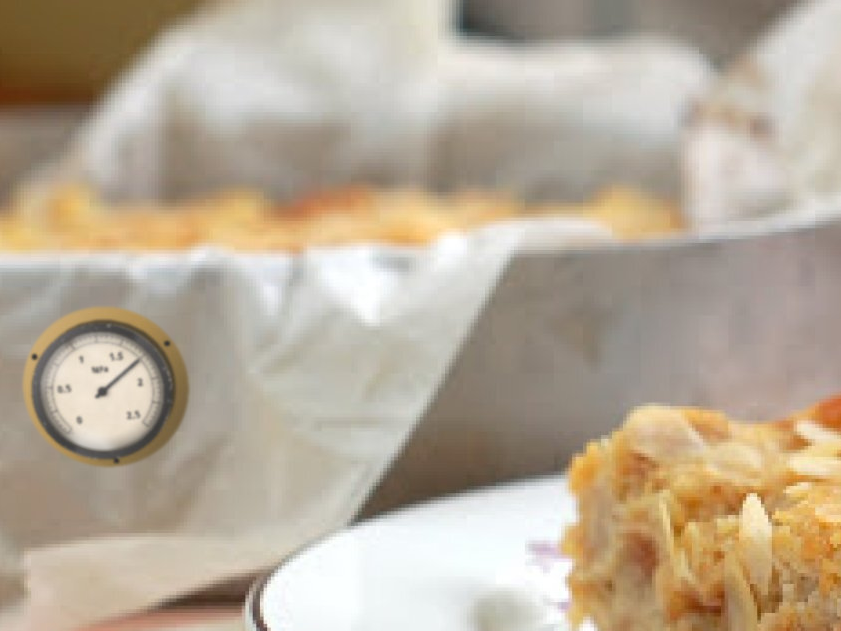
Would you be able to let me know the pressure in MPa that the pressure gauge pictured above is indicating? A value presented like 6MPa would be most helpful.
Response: 1.75MPa
